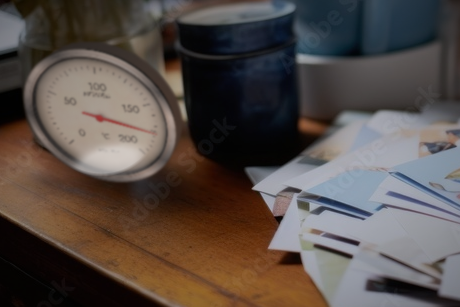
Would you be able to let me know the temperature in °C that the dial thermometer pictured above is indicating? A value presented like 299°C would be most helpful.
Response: 175°C
